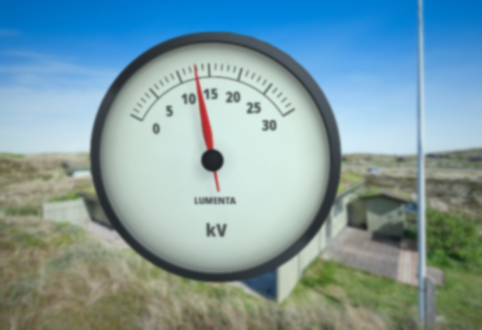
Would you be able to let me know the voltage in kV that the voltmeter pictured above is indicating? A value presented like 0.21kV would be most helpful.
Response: 13kV
